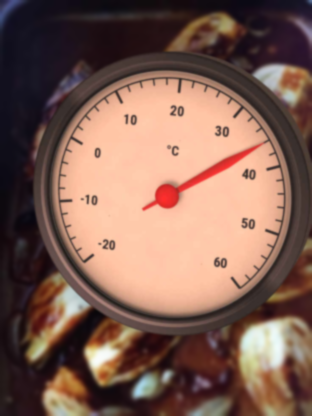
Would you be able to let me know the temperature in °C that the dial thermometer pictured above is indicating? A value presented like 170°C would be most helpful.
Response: 36°C
